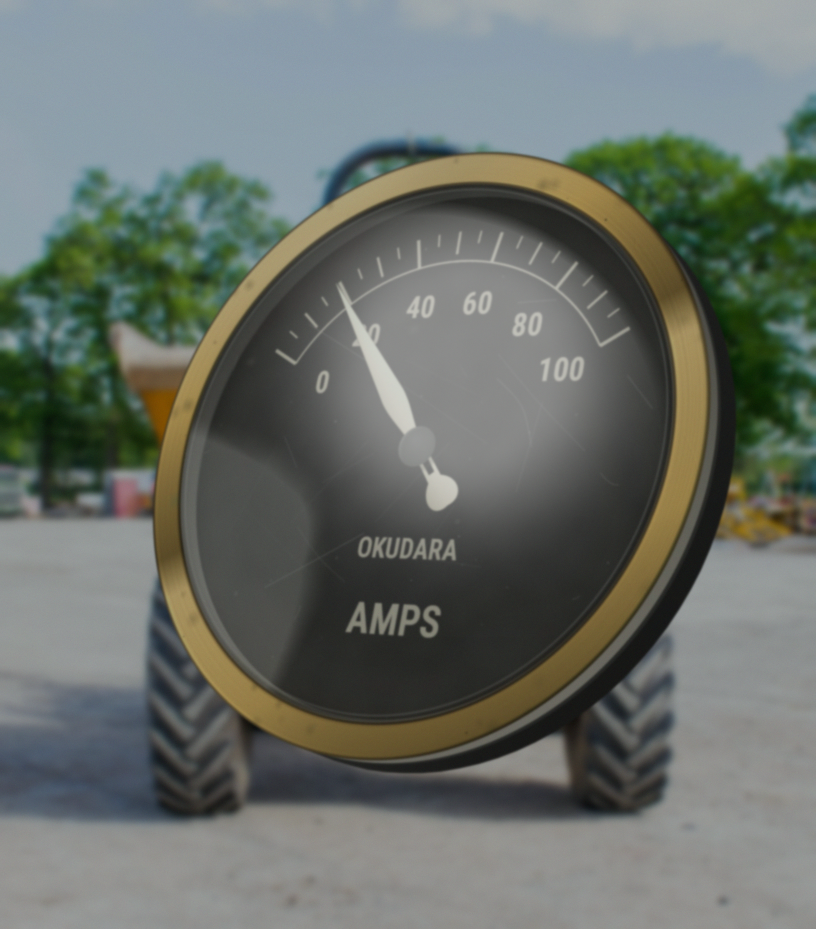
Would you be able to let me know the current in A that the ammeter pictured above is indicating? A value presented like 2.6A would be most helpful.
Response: 20A
